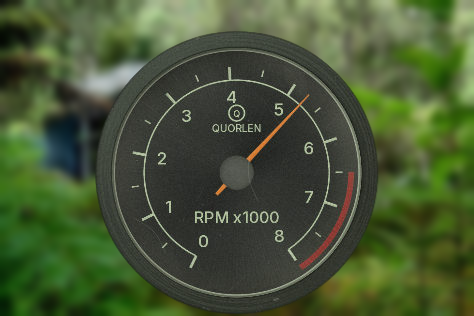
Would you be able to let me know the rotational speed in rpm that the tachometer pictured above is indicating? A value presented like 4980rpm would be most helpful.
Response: 5250rpm
